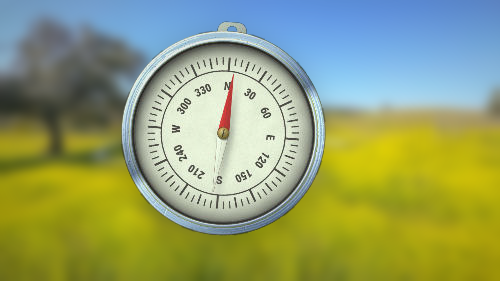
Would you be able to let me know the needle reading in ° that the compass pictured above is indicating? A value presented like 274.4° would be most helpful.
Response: 5°
